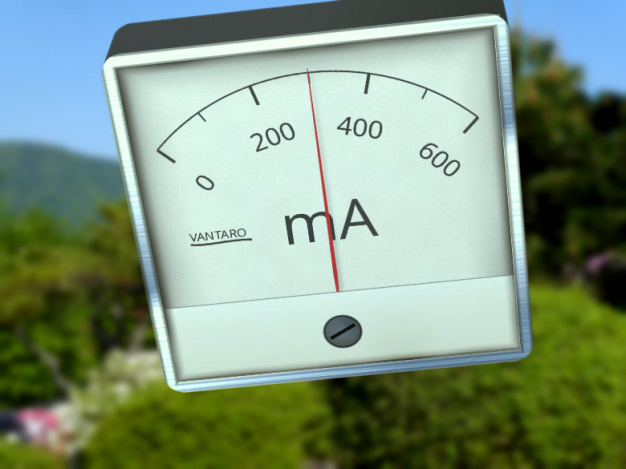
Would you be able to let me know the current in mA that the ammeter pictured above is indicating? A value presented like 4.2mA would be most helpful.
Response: 300mA
